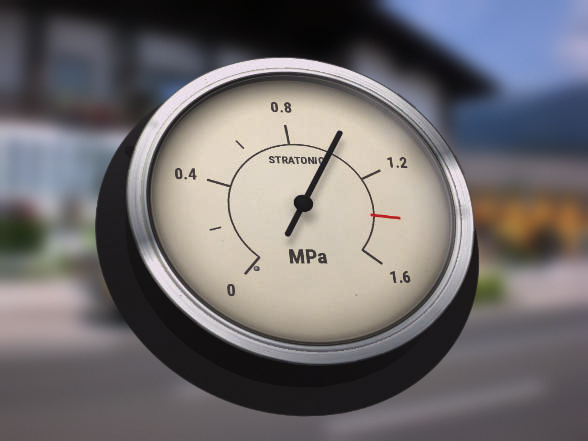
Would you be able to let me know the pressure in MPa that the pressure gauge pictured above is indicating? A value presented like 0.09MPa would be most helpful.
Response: 1MPa
